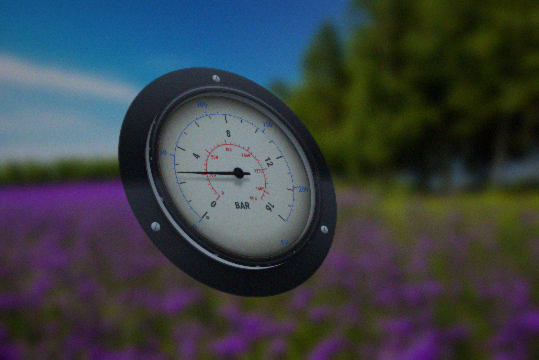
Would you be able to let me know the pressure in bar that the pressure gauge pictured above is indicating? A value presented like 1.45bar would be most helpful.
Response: 2.5bar
